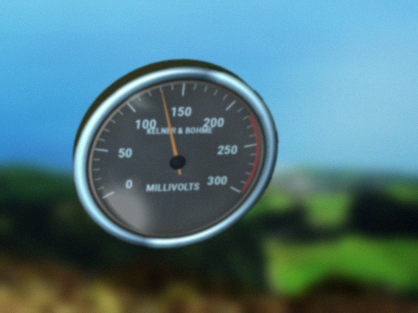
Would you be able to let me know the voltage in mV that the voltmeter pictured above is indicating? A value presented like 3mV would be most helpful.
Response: 130mV
